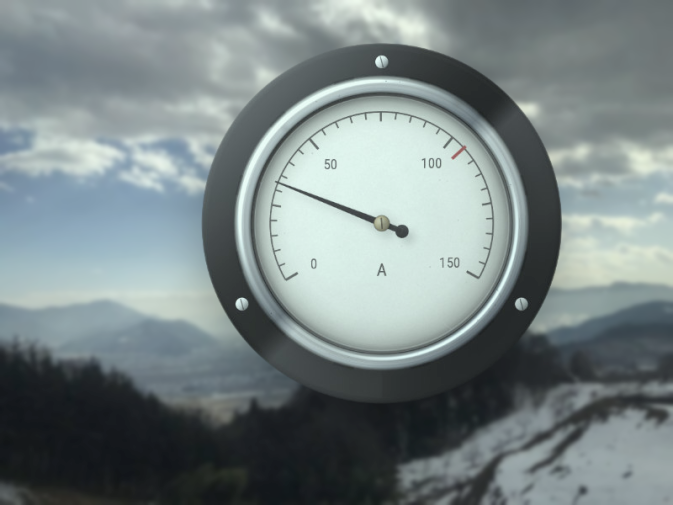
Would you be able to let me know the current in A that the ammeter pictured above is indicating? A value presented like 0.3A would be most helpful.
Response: 32.5A
